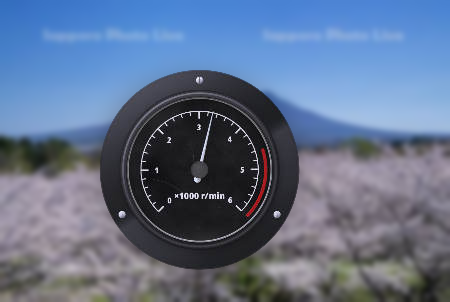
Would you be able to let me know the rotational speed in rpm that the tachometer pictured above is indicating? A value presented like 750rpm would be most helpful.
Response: 3300rpm
